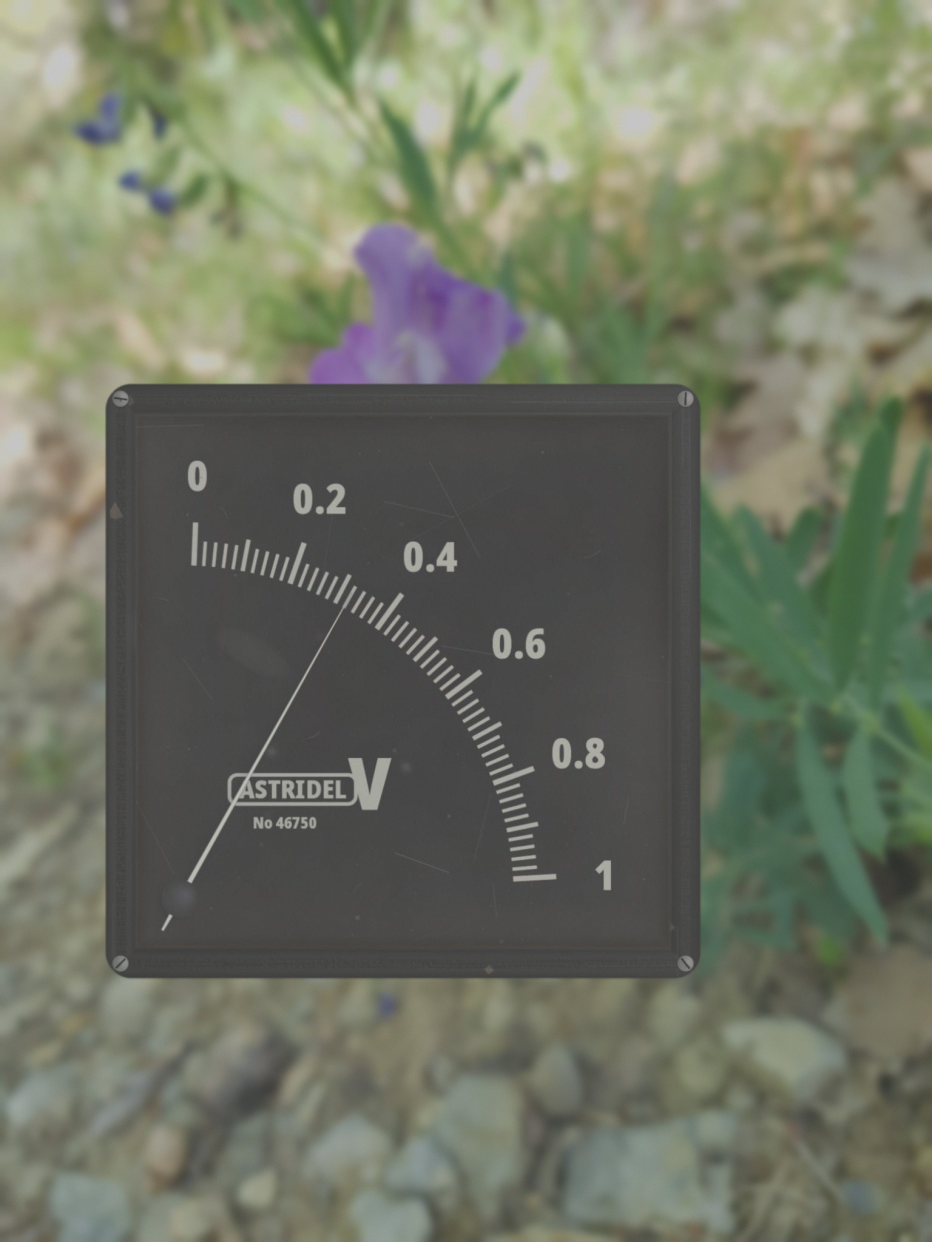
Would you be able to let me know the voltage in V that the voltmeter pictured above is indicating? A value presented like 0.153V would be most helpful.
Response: 0.32V
